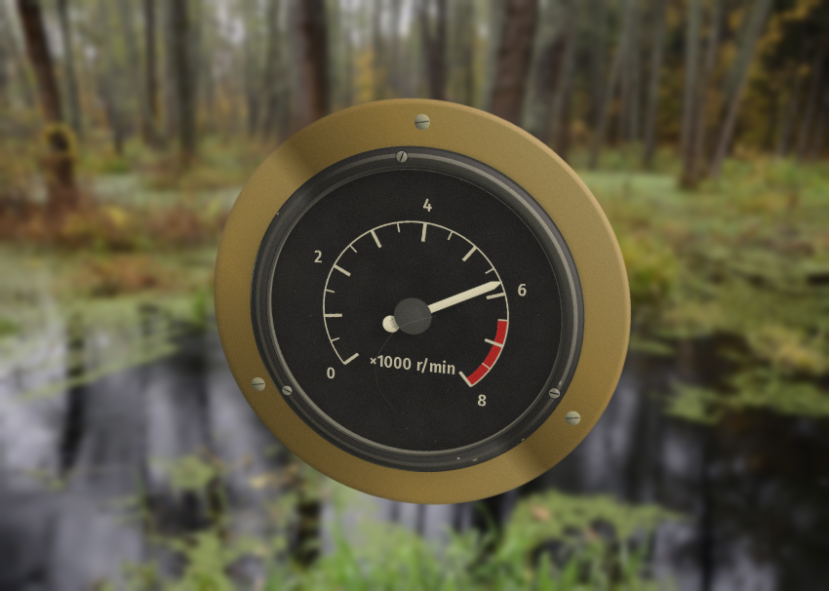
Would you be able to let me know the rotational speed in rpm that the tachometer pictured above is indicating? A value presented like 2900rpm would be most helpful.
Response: 5750rpm
